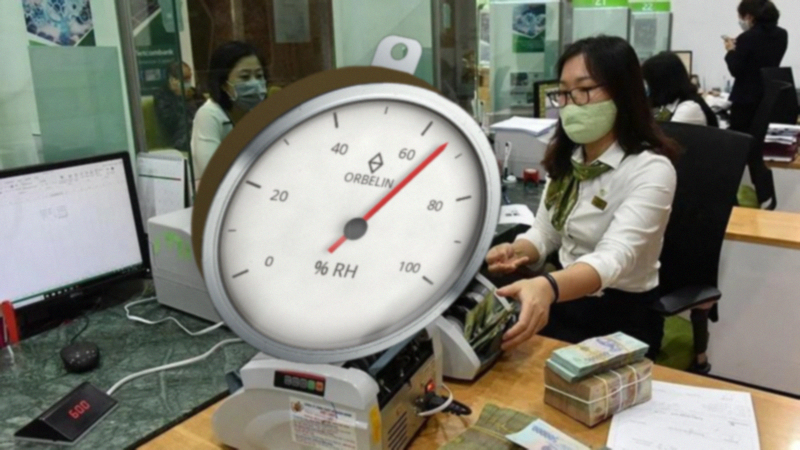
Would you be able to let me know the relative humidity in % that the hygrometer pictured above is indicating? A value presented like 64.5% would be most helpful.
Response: 65%
